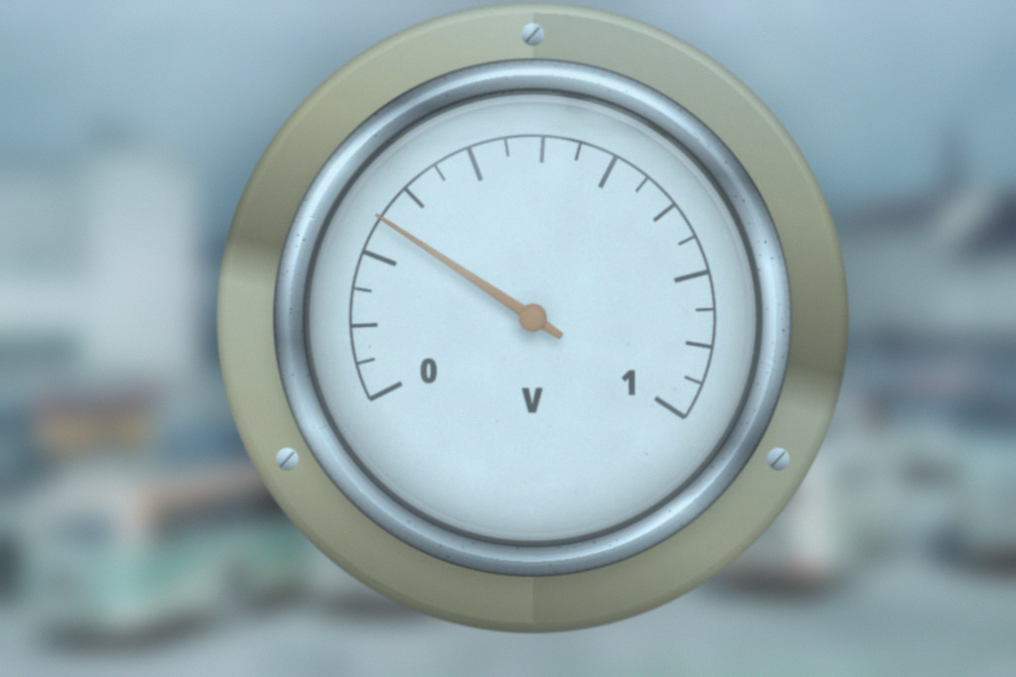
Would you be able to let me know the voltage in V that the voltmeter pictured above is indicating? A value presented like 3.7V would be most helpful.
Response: 0.25V
